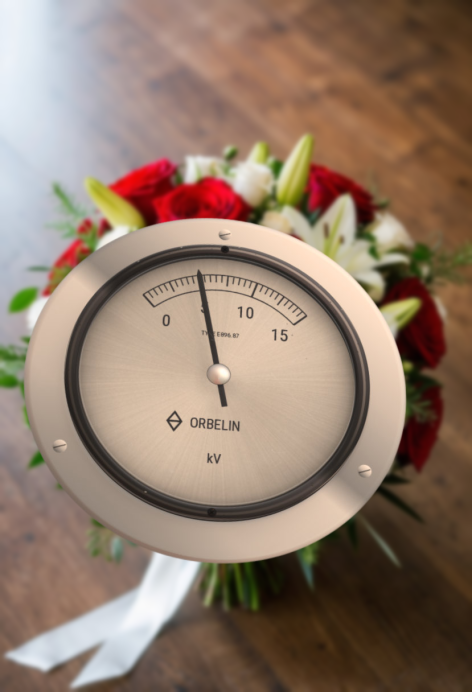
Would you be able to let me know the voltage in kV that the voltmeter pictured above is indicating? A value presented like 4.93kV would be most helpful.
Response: 5kV
